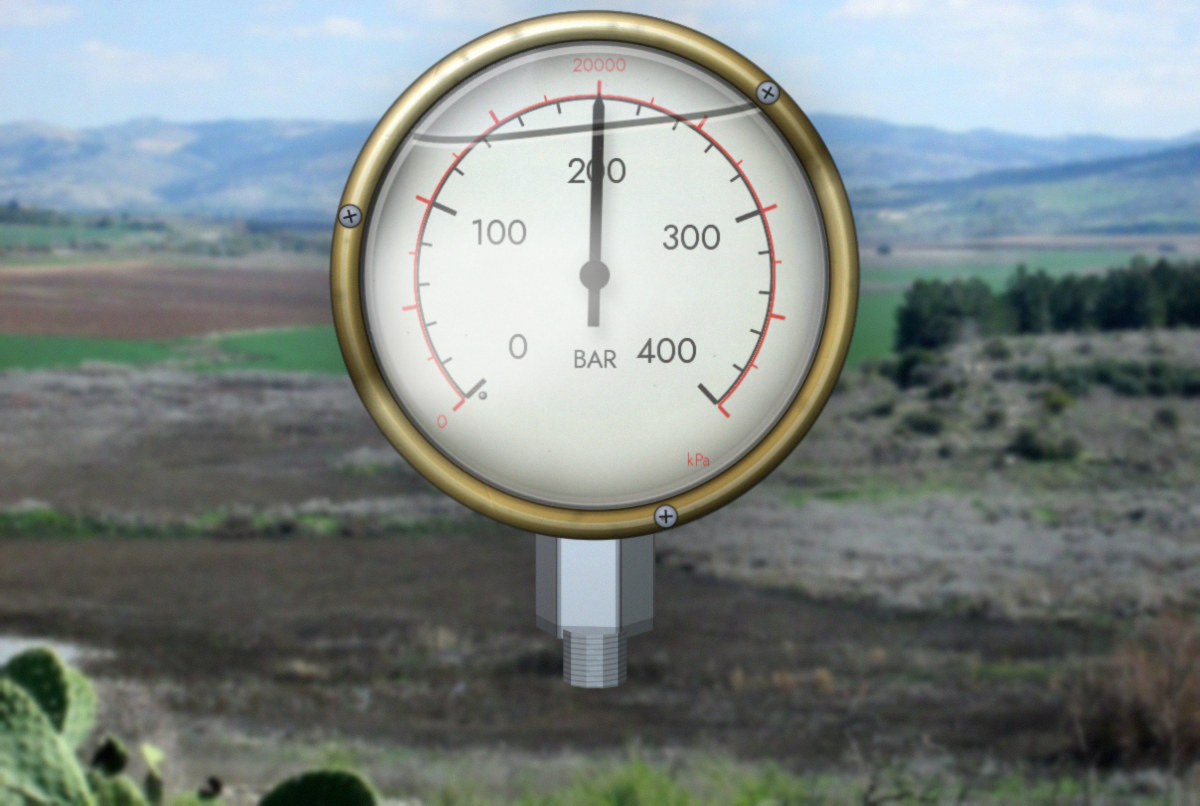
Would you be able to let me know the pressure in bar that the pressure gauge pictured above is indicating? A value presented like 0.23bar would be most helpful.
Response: 200bar
